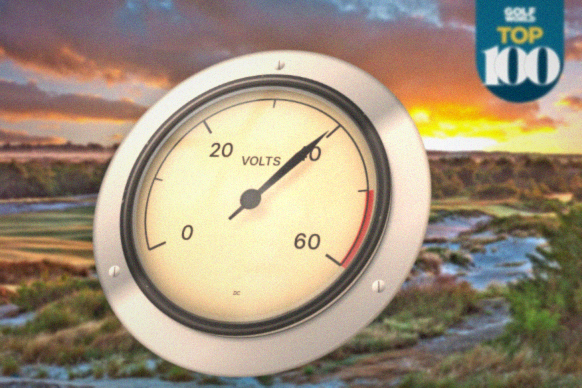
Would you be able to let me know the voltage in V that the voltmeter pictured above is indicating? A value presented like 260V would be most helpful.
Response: 40V
